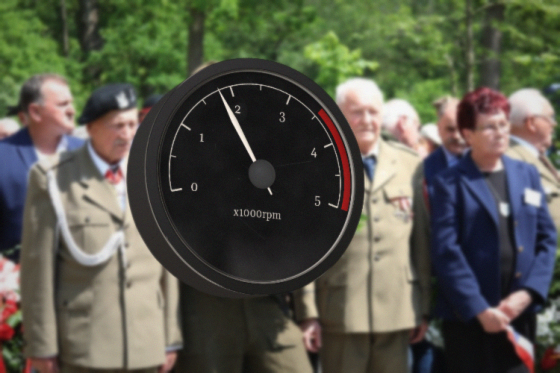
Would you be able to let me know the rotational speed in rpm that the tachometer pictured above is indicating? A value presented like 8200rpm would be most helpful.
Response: 1750rpm
